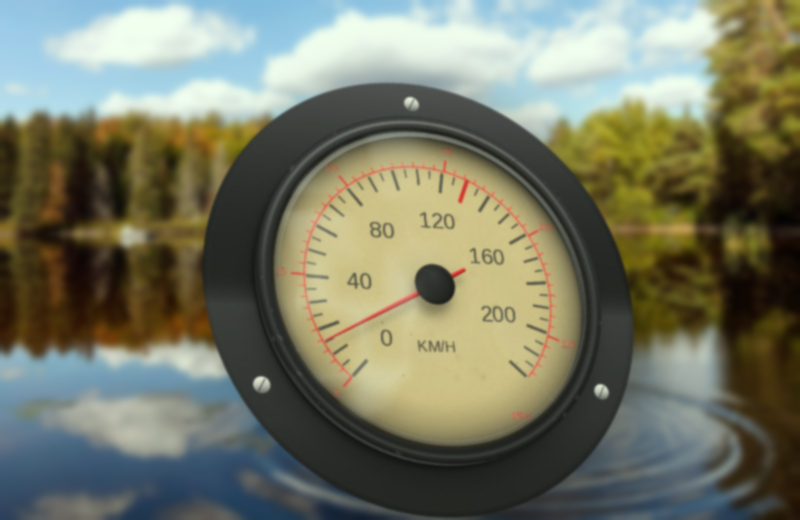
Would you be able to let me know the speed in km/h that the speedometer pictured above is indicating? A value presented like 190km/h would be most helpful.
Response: 15km/h
